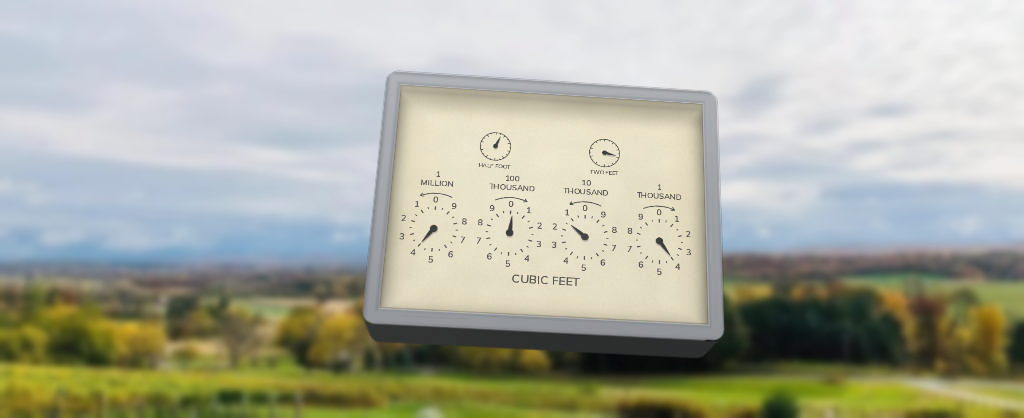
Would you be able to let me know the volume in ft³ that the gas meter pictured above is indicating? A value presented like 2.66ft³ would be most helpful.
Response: 401400ft³
